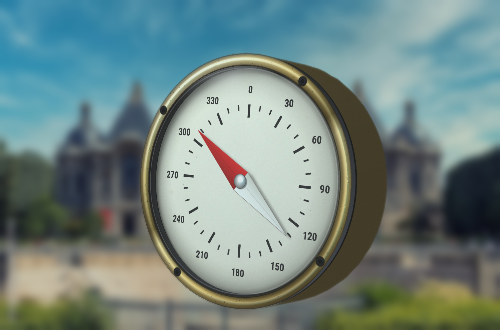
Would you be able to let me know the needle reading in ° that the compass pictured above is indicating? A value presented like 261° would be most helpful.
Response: 310°
